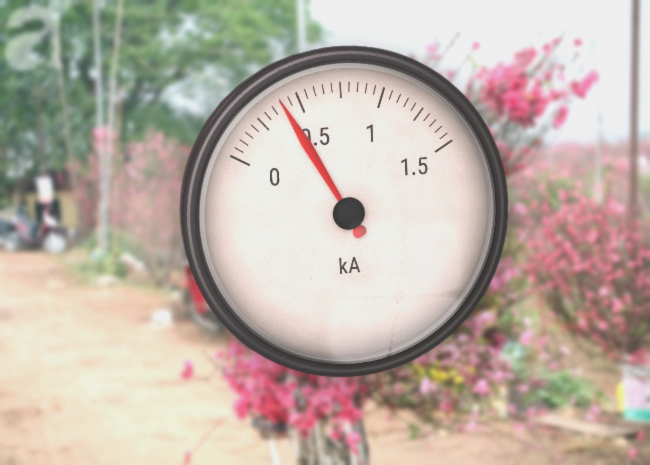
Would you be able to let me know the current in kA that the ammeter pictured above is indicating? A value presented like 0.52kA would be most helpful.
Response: 0.4kA
